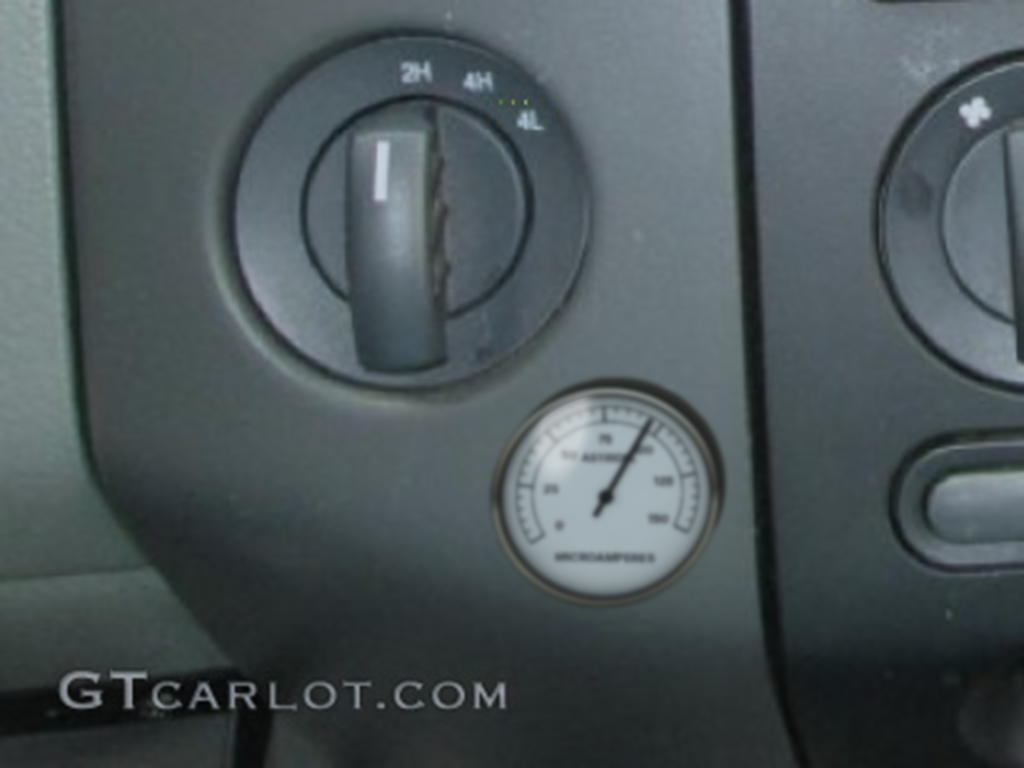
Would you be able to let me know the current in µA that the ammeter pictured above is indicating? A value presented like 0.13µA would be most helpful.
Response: 95µA
